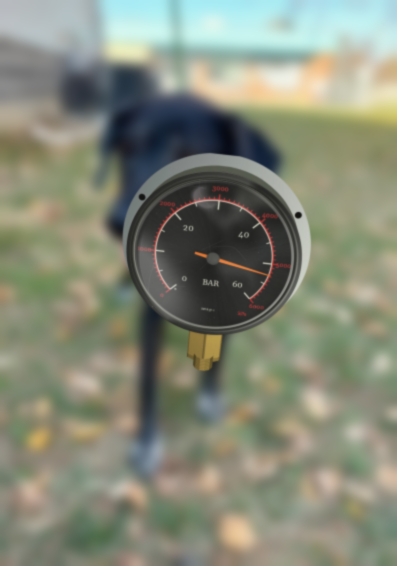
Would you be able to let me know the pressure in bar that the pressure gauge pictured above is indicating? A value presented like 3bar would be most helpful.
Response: 52.5bar
